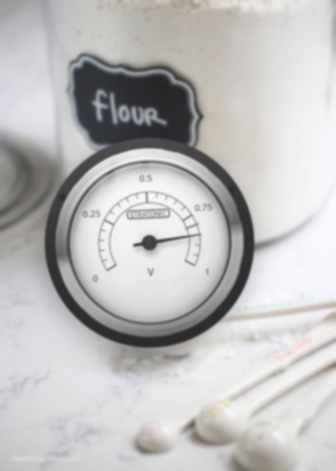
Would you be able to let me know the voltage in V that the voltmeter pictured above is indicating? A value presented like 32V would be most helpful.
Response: 0.85V
